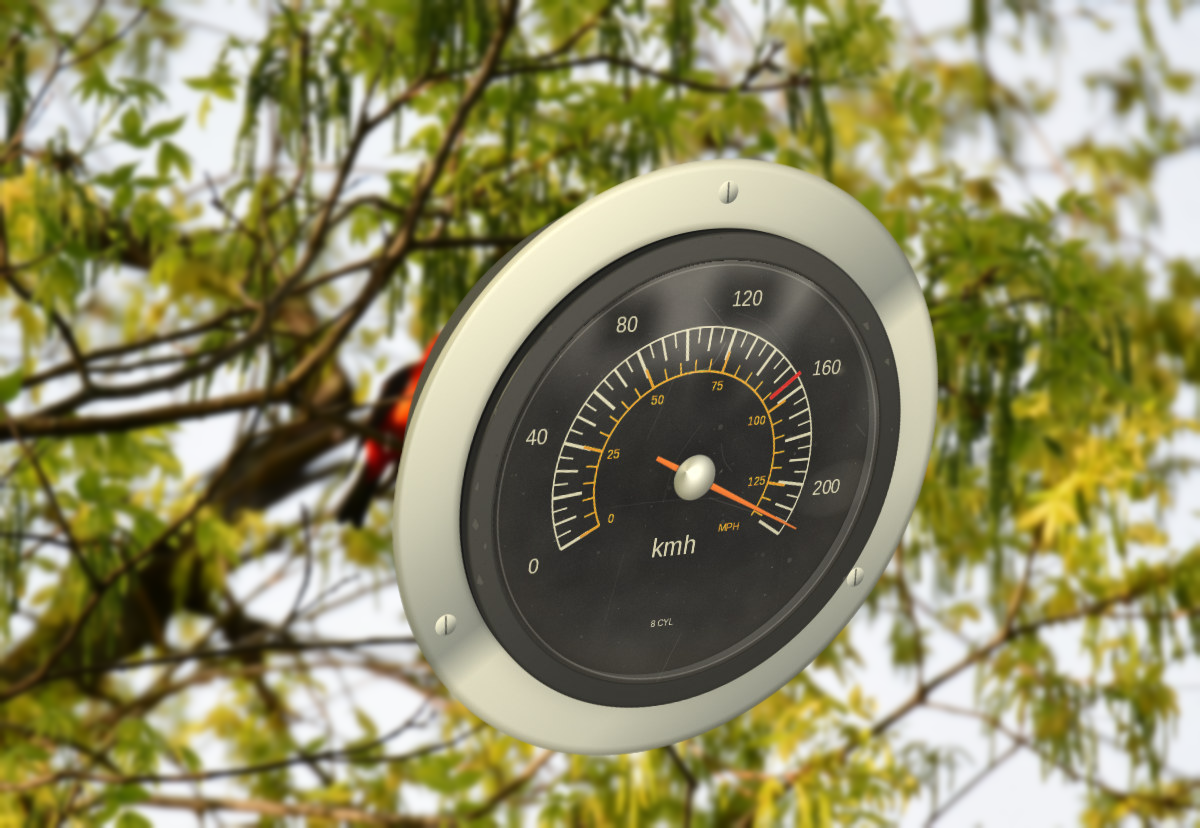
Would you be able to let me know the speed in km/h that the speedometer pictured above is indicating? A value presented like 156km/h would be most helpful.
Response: 215km/h
